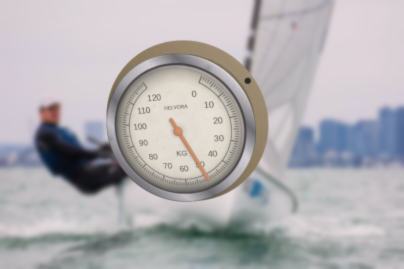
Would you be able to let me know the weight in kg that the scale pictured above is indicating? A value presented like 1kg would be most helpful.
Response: 50kg
